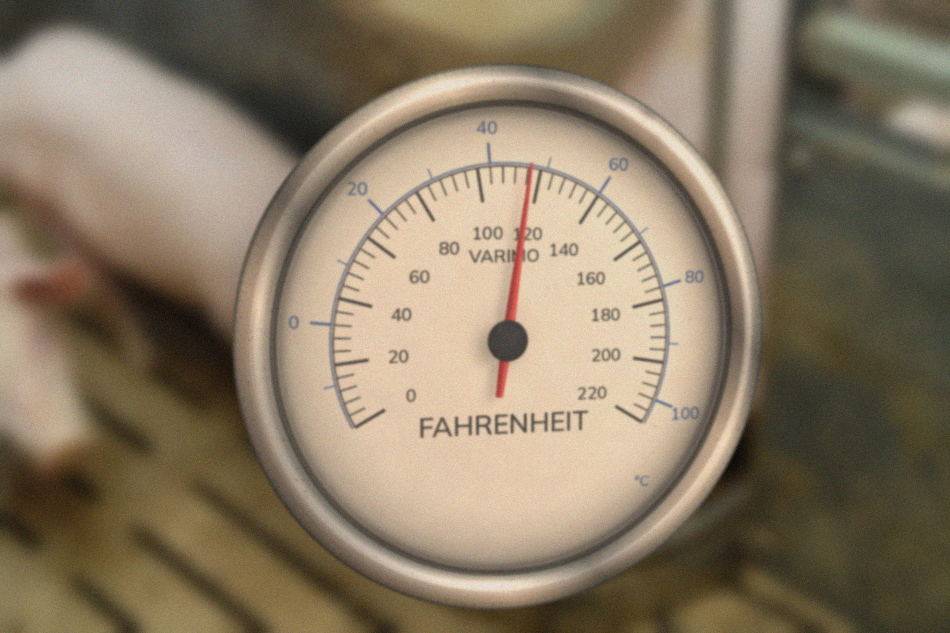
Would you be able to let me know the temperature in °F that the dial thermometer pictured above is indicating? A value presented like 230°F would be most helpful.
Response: 116°F
